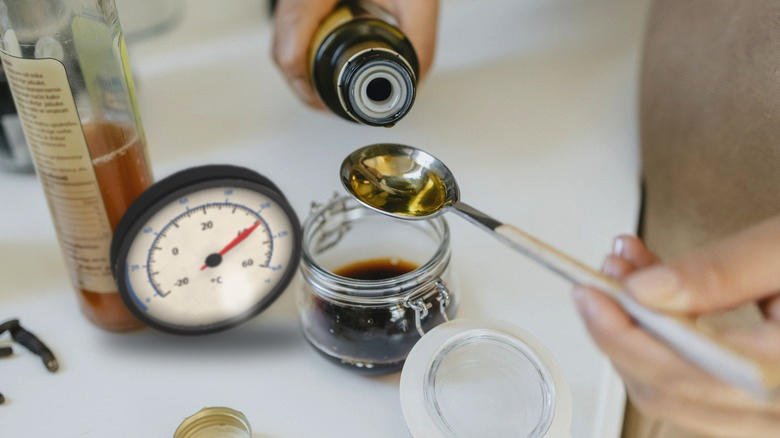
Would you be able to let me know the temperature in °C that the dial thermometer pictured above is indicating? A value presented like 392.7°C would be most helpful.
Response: 40°C
